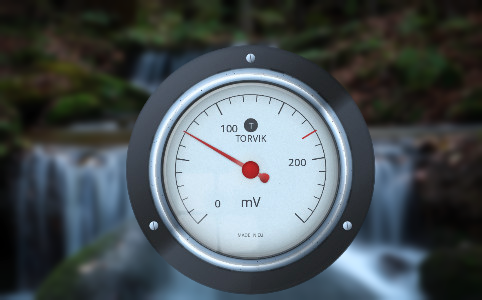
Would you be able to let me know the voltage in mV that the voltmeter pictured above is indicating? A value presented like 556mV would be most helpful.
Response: 70mV
